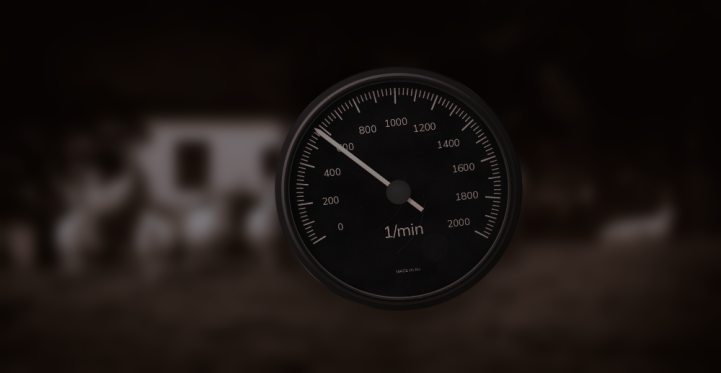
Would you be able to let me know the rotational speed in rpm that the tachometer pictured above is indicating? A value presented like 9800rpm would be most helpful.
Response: 580rpm
